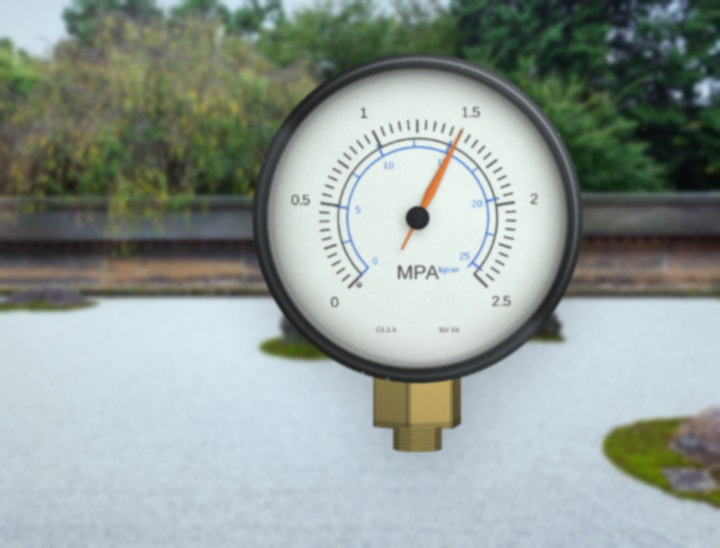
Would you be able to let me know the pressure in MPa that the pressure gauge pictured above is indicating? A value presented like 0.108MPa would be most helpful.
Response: 1.5MPa
